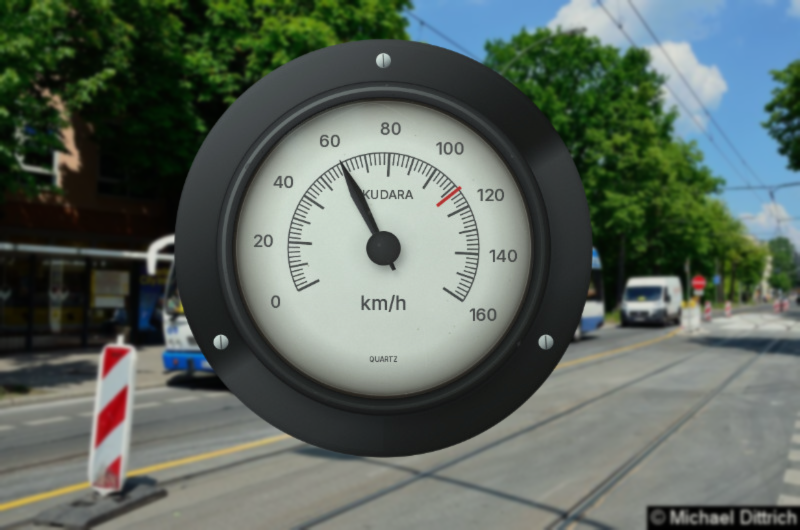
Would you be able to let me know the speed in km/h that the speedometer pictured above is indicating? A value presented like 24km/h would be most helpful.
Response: 60km/h
